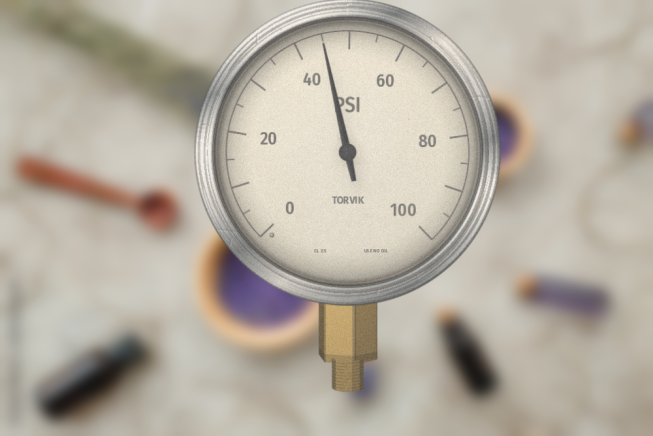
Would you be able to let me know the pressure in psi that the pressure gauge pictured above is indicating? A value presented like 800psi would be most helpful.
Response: 45psi
